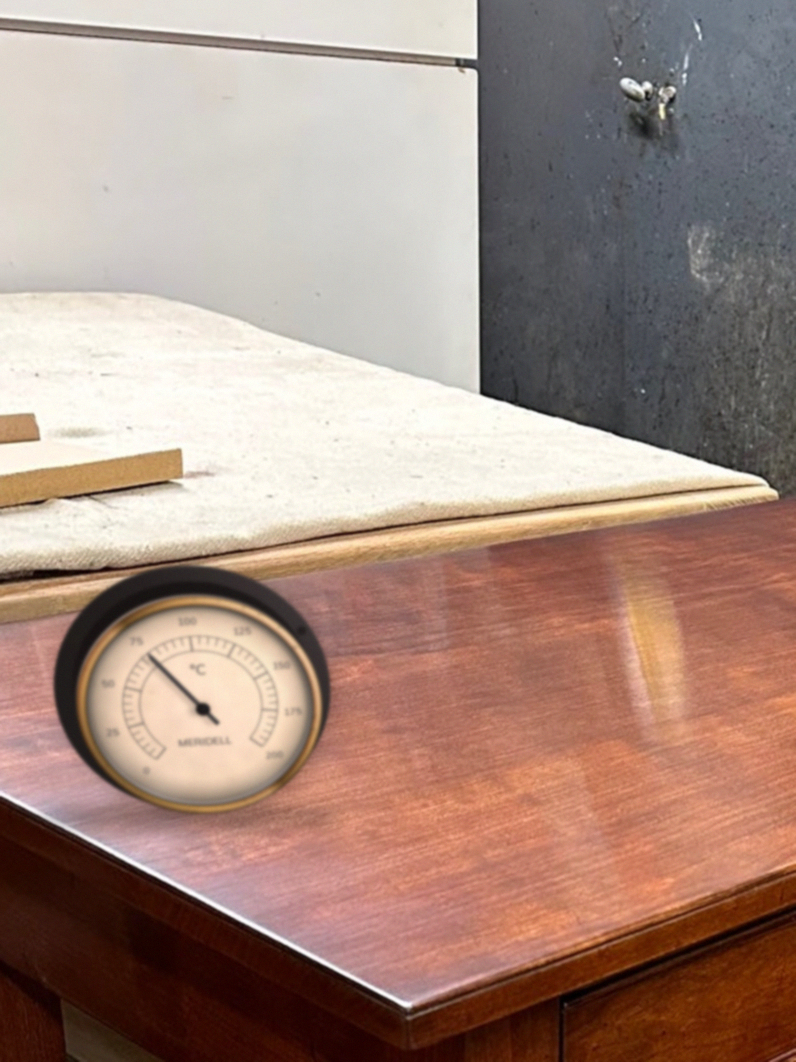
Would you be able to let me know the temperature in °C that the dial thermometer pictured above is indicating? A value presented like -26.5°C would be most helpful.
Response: 75°C
